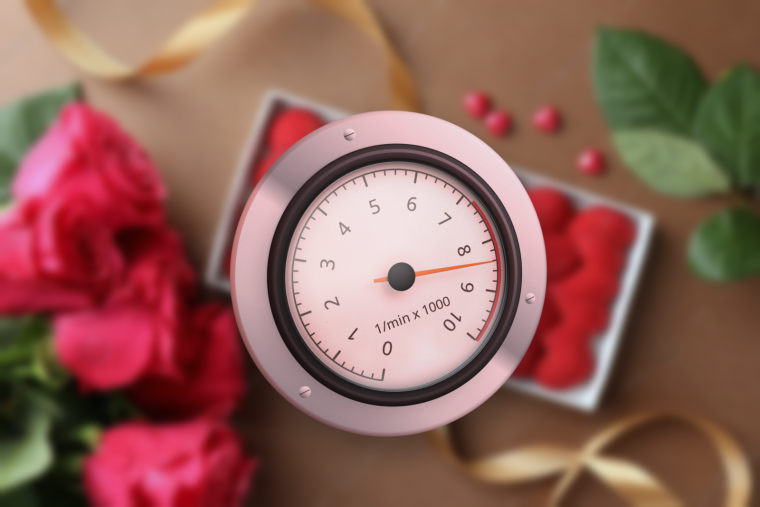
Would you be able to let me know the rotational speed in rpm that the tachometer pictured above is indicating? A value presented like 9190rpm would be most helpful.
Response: 8400rpm
